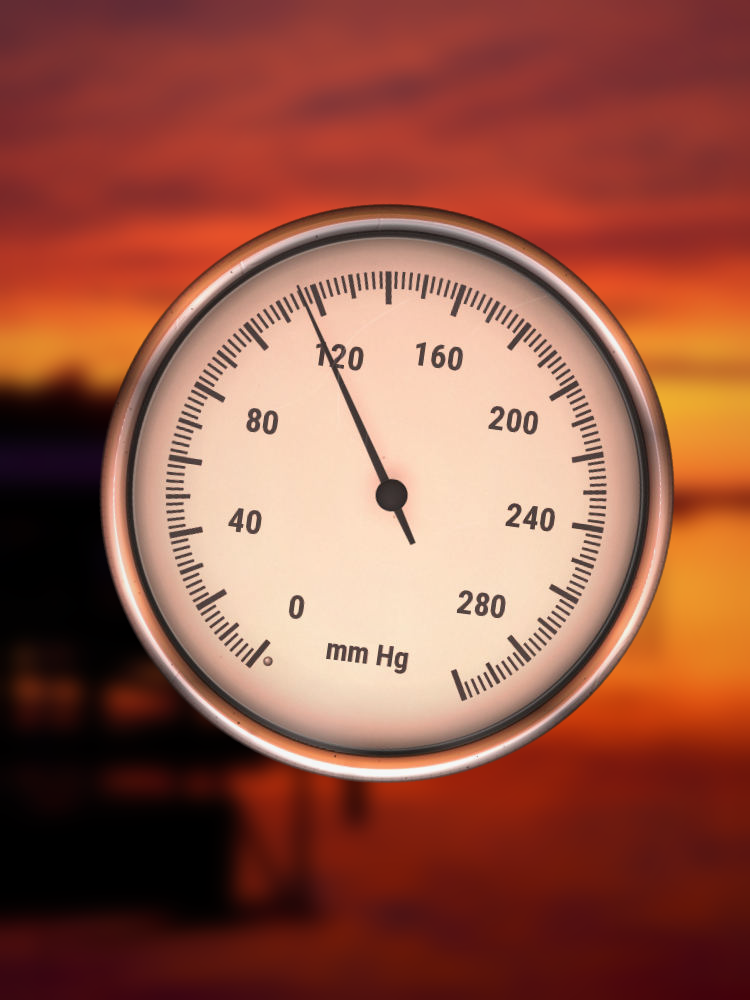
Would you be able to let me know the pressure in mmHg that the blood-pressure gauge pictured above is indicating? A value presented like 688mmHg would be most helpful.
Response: 116mmHg
